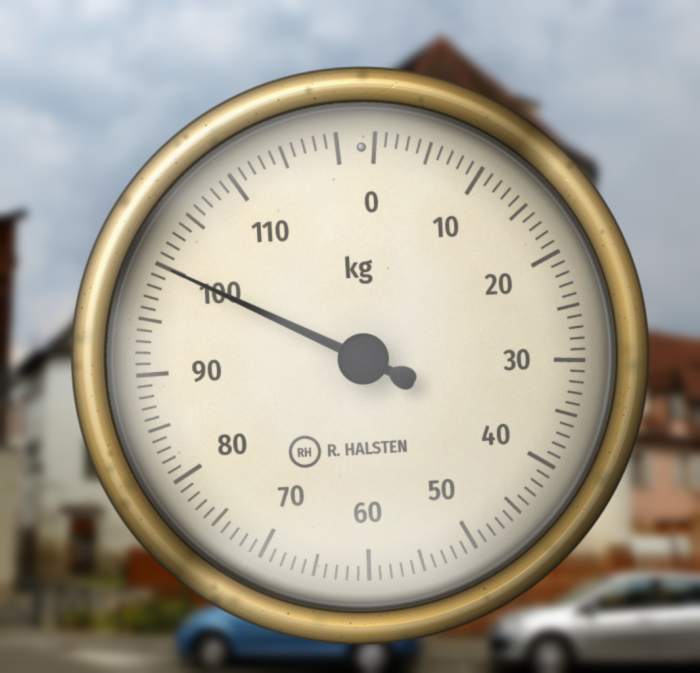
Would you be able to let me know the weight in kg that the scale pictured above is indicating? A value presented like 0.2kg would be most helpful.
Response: 100kg
